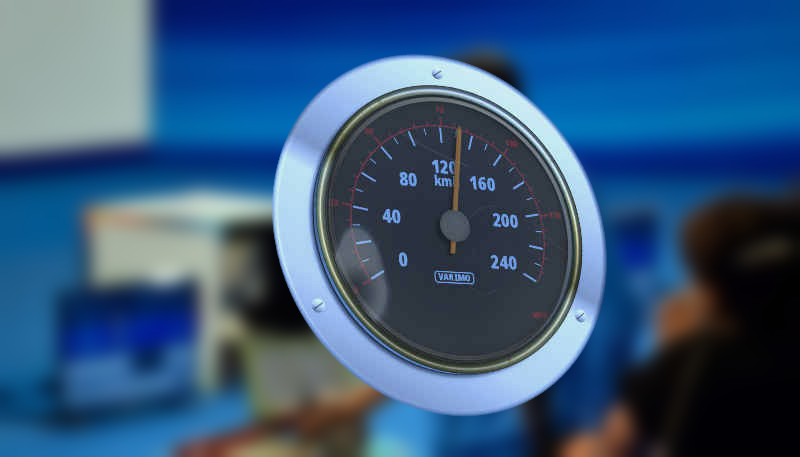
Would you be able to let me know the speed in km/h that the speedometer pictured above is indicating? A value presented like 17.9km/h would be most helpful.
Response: 130km/h
